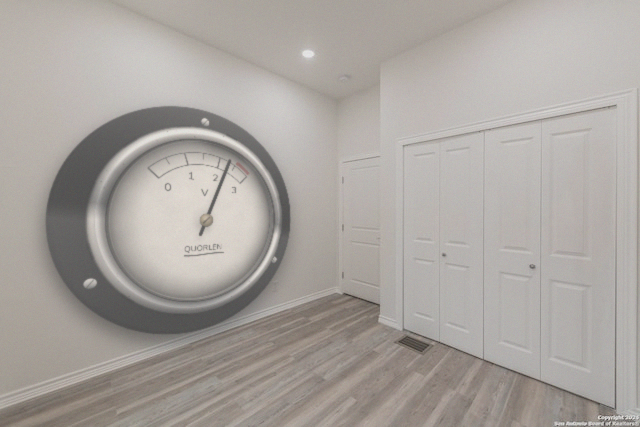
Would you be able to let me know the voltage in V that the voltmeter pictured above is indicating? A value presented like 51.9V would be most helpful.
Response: 2.25V
